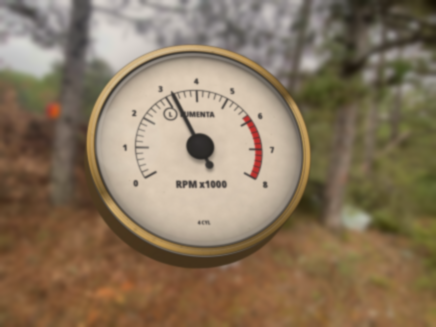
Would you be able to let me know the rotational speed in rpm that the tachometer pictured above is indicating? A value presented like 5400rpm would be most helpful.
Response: 3200rpm
